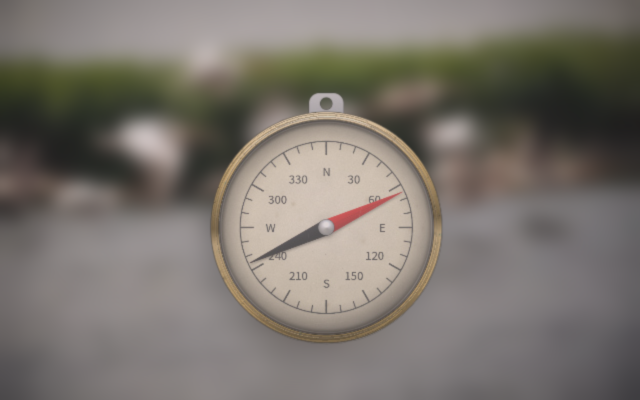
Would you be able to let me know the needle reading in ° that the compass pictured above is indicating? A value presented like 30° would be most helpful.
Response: 65°
